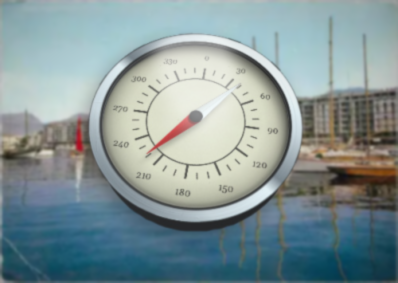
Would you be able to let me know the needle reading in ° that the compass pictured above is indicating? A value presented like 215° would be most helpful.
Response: 220°
